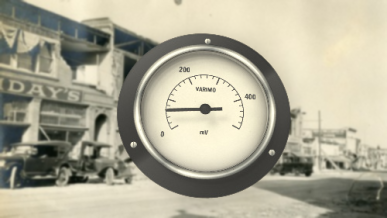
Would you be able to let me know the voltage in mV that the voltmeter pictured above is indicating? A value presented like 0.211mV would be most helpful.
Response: 60mV
